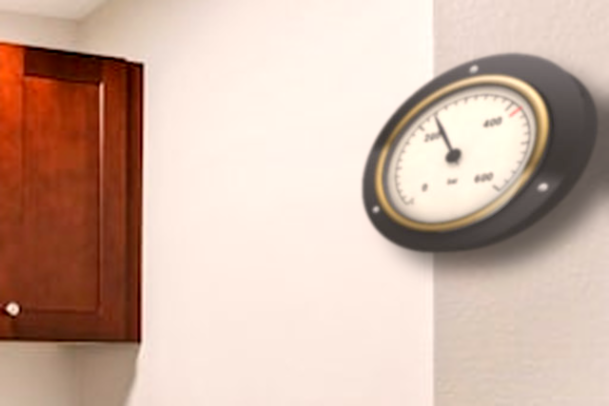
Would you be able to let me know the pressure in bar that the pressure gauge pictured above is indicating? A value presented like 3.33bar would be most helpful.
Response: 240bar
